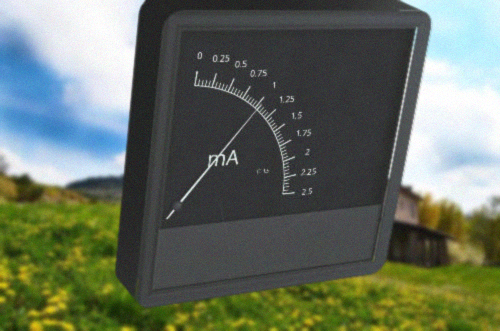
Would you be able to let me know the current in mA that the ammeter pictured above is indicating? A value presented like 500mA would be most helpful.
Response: 1mA
